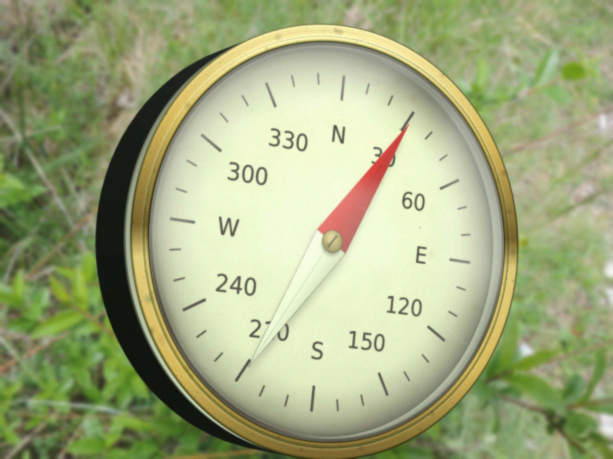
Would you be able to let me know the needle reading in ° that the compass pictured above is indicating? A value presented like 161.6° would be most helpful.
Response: 30°
